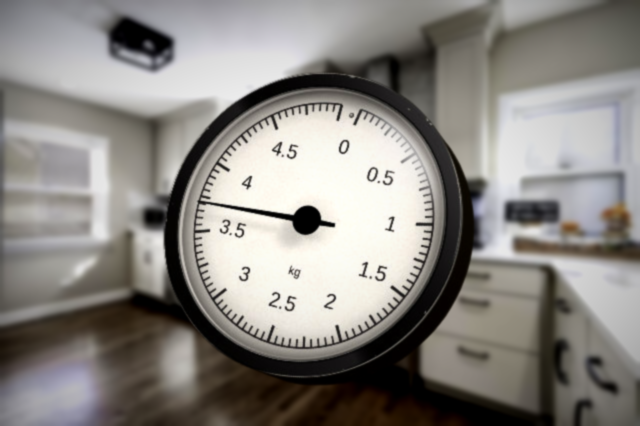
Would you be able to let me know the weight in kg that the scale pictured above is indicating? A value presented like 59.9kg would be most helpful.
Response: 3.7kg
